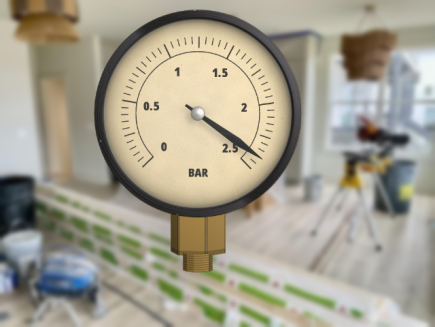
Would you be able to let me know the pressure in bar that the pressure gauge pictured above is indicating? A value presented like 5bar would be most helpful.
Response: 2.4bar
